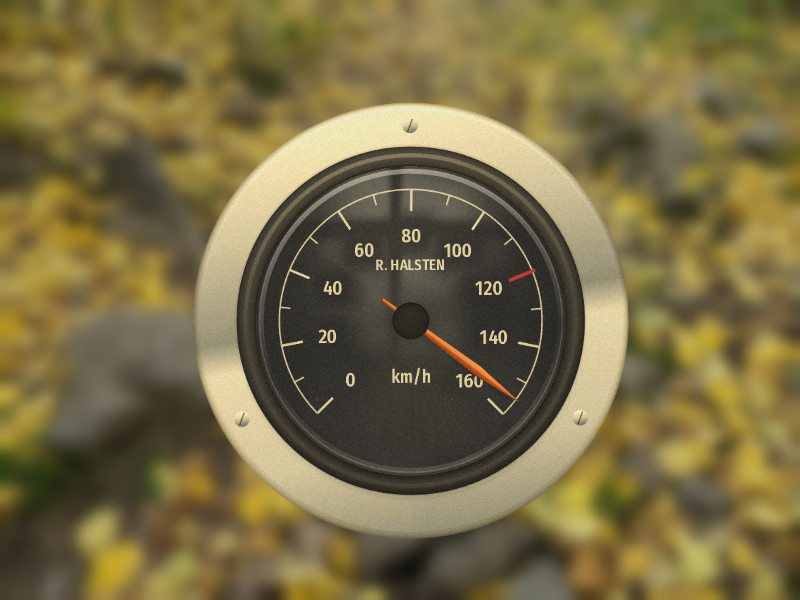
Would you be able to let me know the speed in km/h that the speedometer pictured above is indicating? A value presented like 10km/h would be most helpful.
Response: 155km/h
